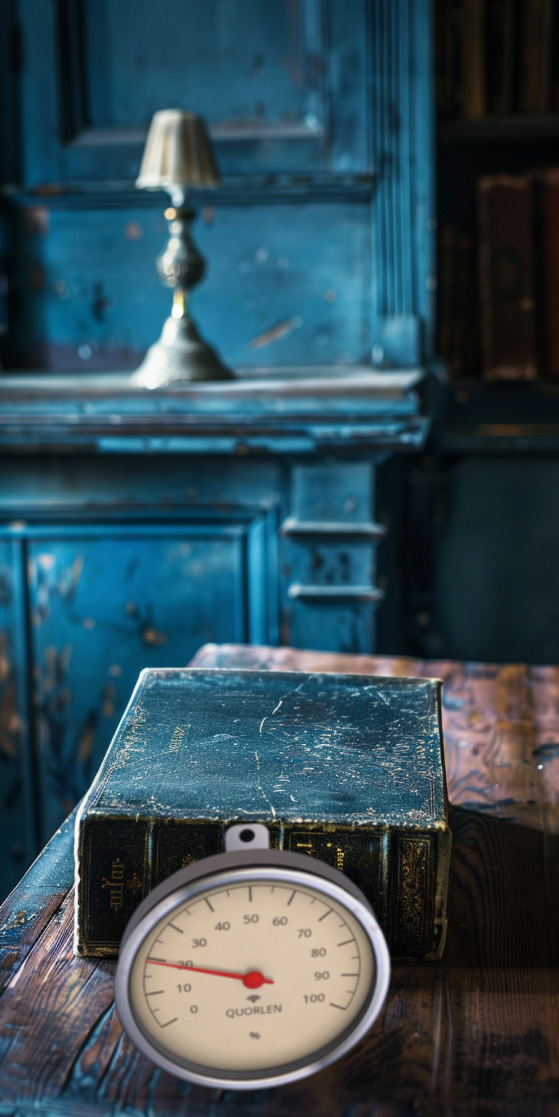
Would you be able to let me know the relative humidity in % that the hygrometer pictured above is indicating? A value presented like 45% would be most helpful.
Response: 20%
